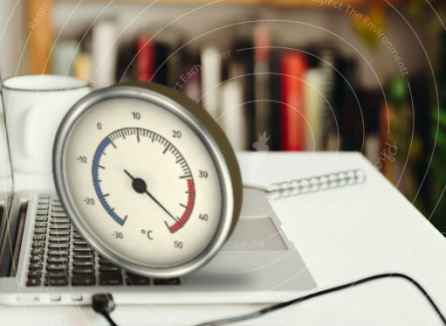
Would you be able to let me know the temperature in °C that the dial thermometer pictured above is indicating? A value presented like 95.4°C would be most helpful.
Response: 45°C
